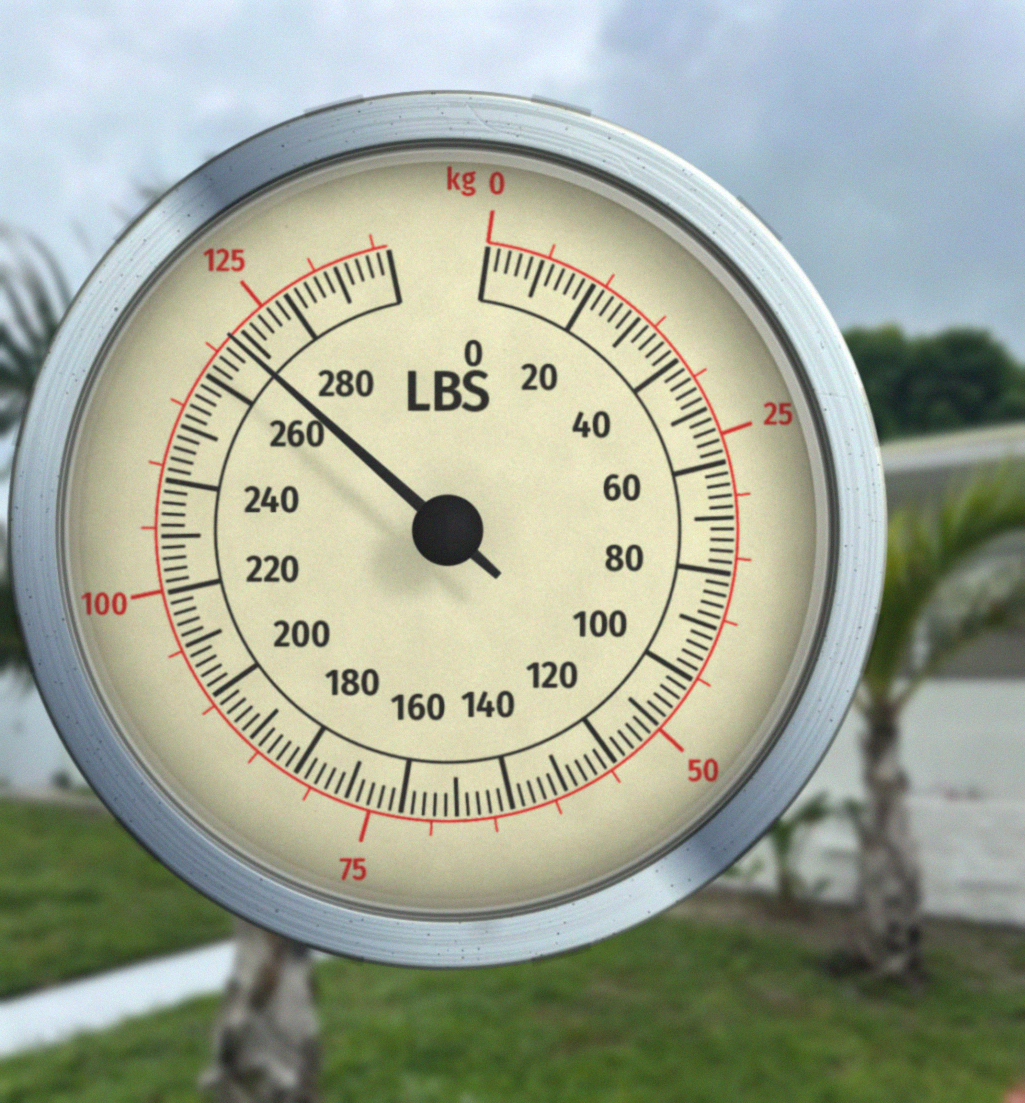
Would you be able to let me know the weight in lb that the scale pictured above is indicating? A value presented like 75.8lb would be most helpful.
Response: 268lb
